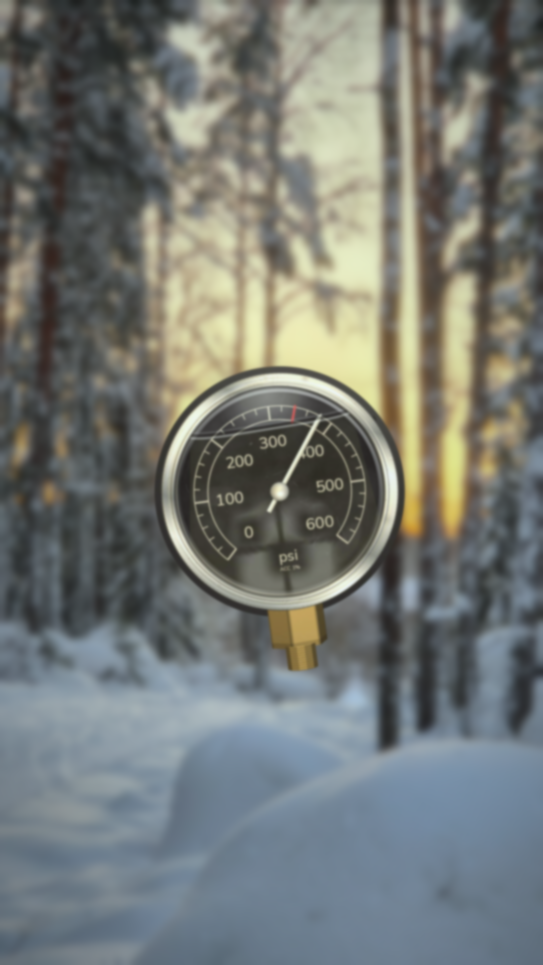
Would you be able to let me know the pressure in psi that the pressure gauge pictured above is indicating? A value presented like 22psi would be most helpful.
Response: 380psi
